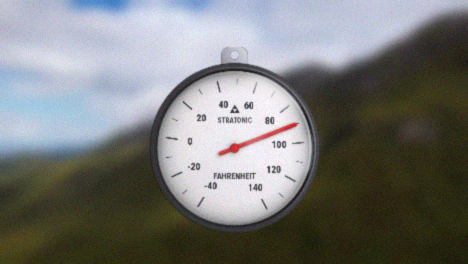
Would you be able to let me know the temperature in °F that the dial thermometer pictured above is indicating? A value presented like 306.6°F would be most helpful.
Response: 90°F
